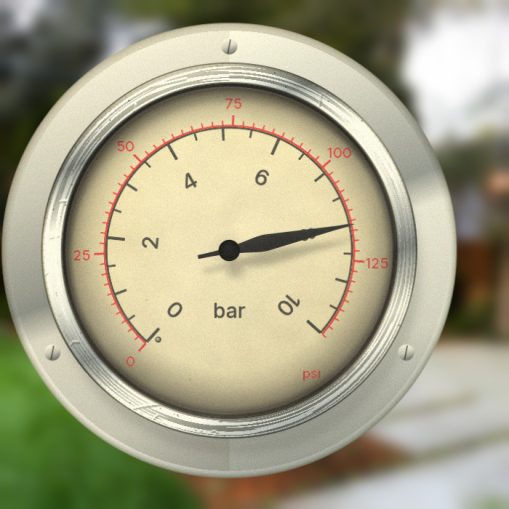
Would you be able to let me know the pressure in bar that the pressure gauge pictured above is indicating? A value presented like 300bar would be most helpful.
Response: 8bar
